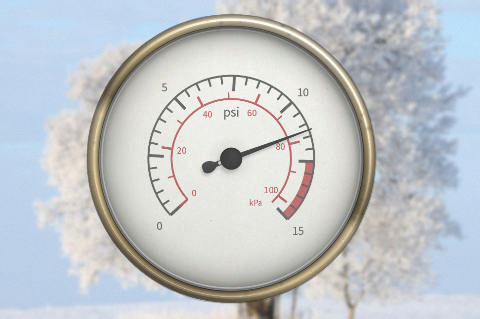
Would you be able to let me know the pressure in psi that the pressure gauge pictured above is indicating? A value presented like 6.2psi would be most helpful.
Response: 11.25psi
